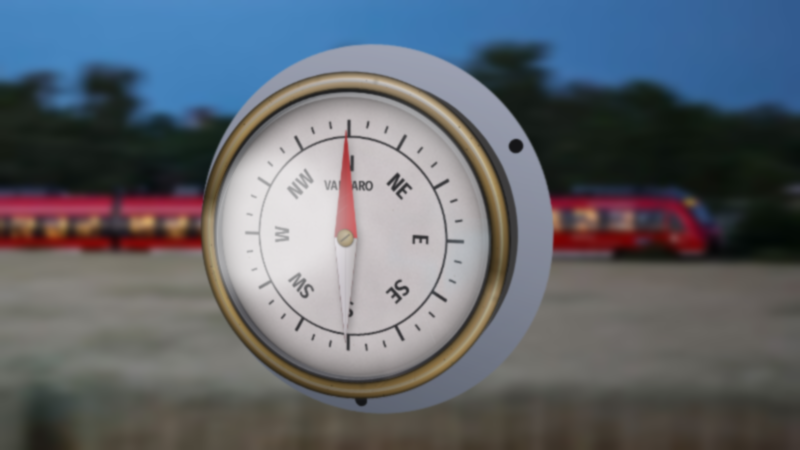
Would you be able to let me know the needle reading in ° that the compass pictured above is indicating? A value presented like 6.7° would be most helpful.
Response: 0°
